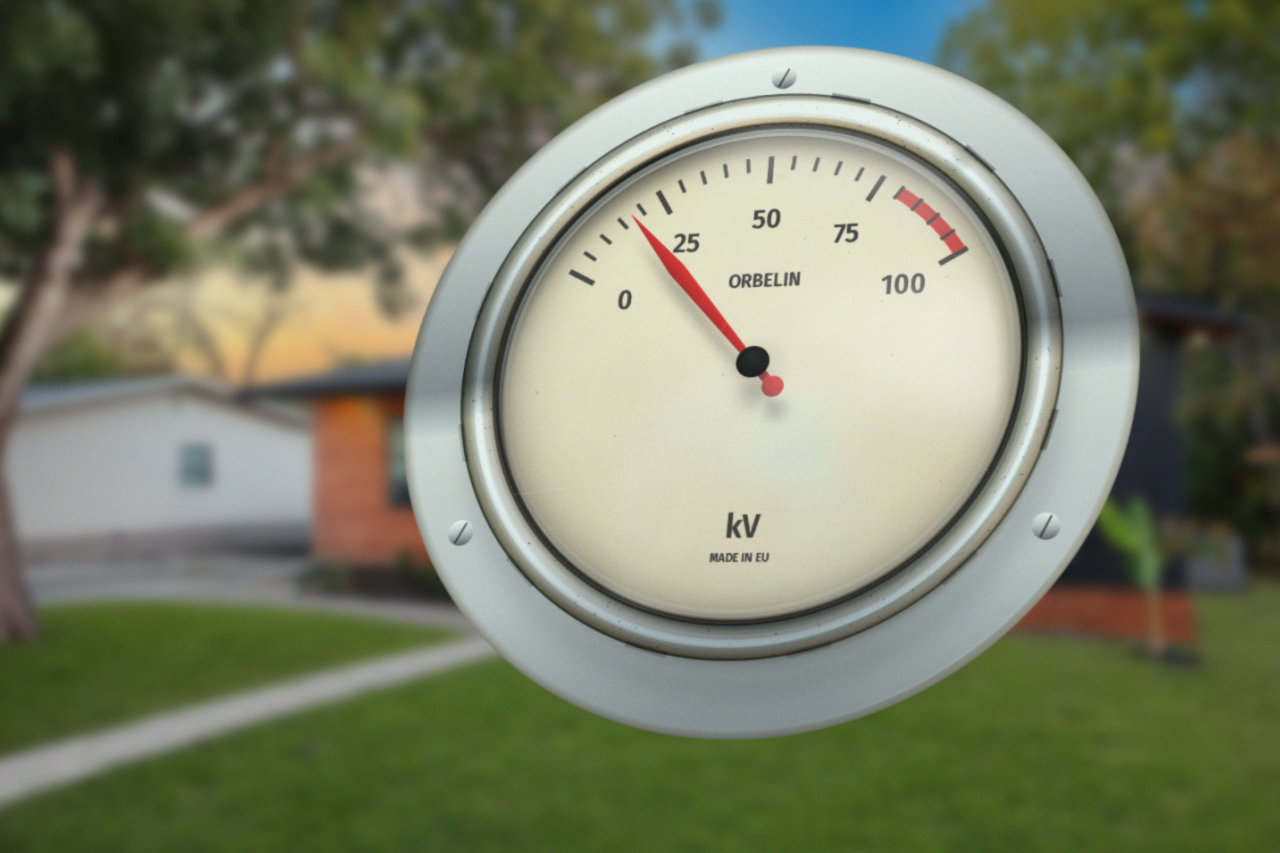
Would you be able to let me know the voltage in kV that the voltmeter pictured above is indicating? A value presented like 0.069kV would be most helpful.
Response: 17.5kV
